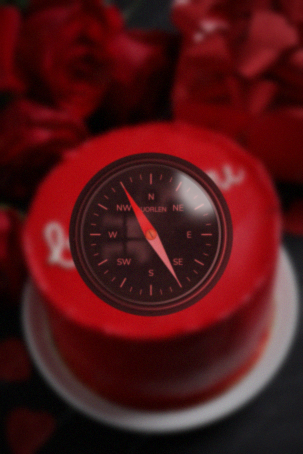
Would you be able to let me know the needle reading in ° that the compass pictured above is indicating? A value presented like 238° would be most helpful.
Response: 330°
